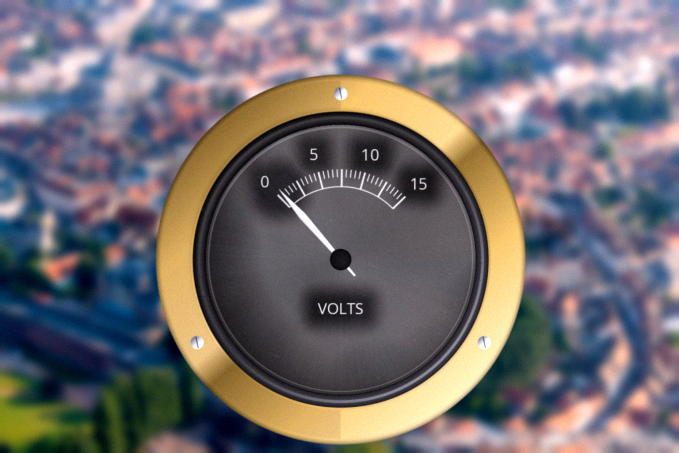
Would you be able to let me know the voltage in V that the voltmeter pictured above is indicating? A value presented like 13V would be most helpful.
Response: 0.5V
